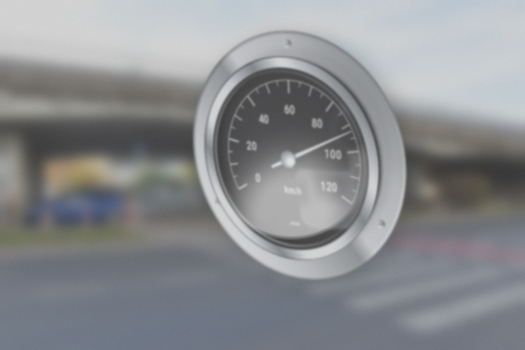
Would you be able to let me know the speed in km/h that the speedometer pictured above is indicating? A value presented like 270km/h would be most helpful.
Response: 92.5km/h
